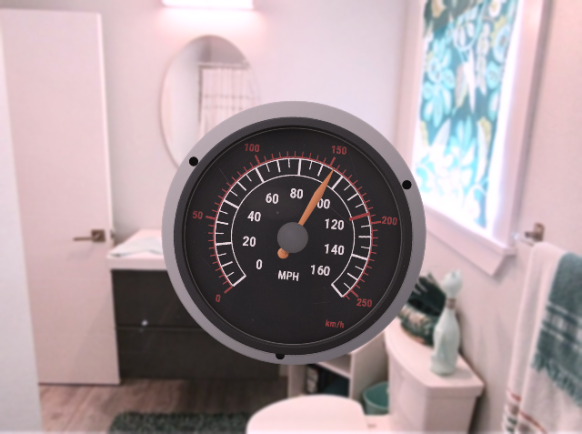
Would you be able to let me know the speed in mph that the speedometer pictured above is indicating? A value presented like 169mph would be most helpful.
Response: 95mph
